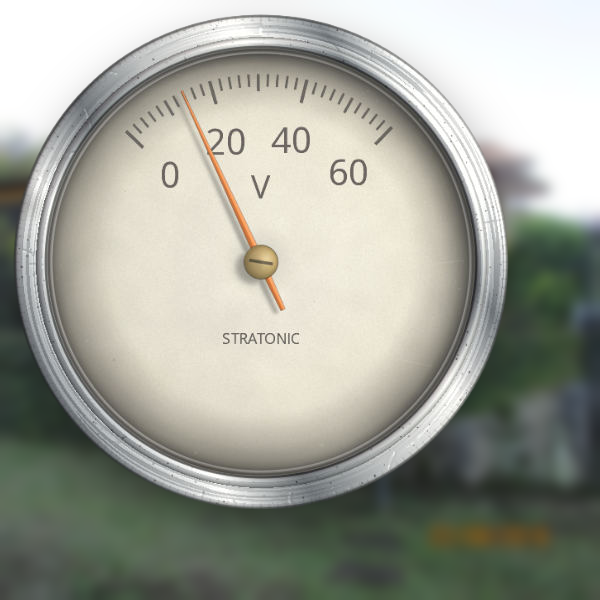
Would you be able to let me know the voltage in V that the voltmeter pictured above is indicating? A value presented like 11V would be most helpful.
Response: 14V
